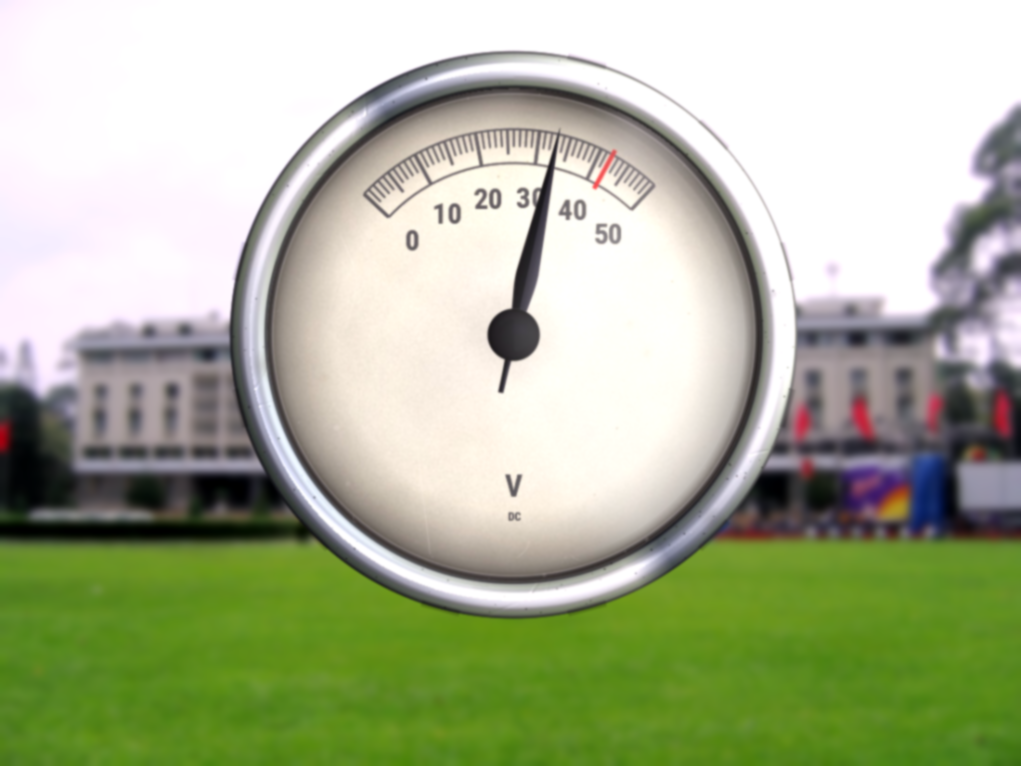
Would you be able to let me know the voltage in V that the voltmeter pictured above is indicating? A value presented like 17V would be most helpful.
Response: 33V
